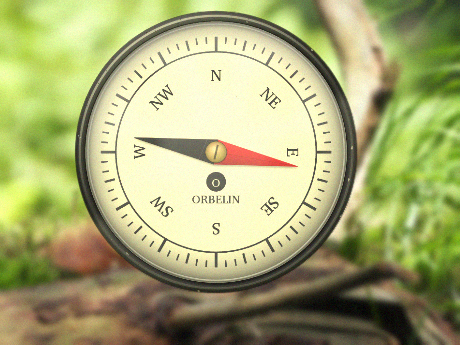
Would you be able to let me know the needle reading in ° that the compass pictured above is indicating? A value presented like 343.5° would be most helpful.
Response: 100°
